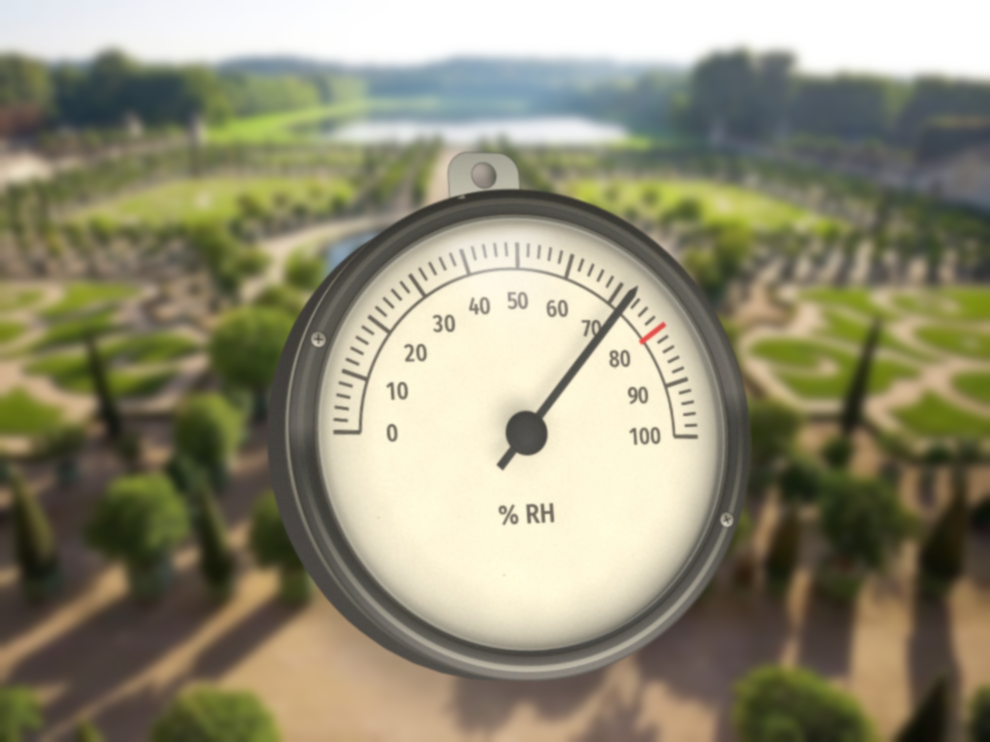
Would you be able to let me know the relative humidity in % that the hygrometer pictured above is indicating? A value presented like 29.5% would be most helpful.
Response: 72%
